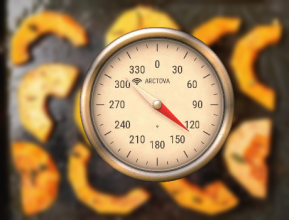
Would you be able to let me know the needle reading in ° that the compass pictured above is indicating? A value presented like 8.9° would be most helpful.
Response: 130°
